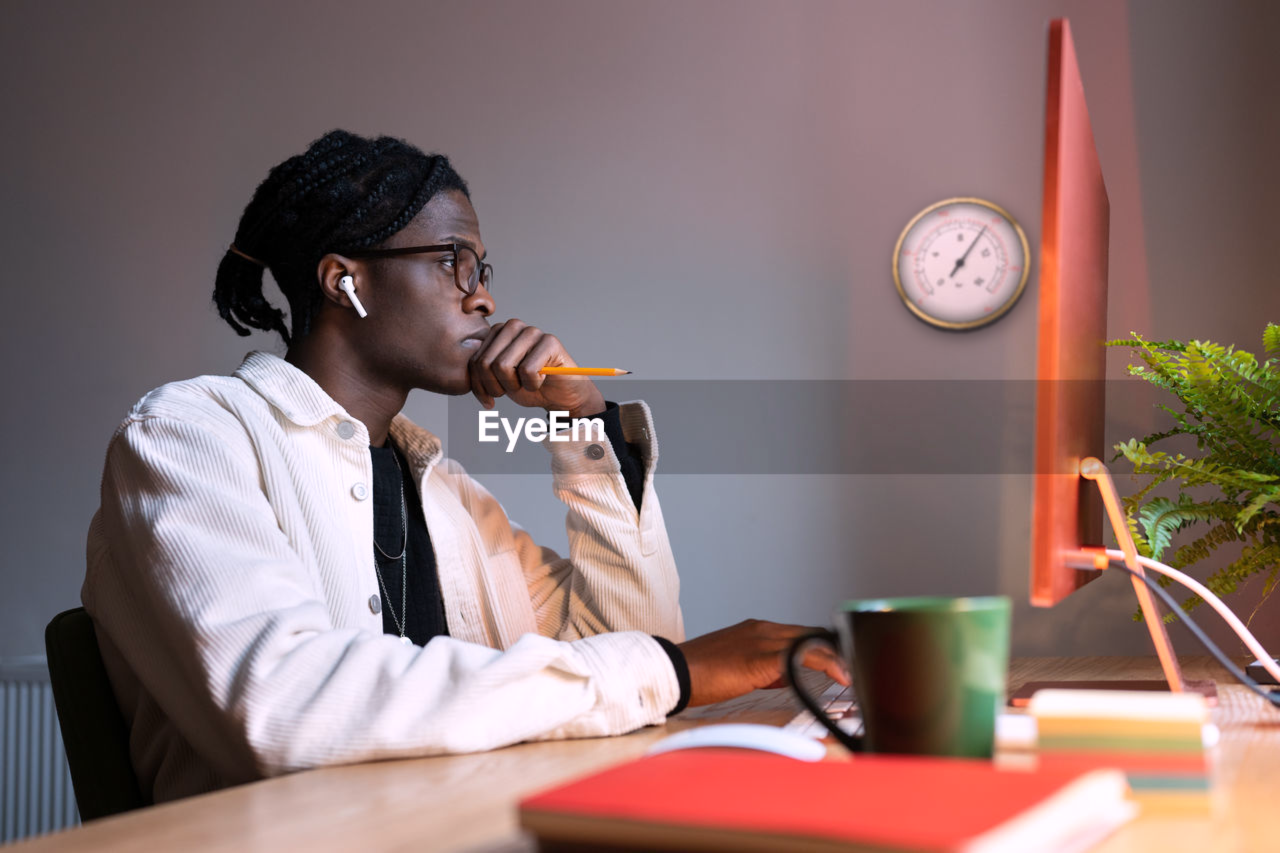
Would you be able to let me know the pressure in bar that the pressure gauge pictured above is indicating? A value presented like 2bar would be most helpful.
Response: 10bar
